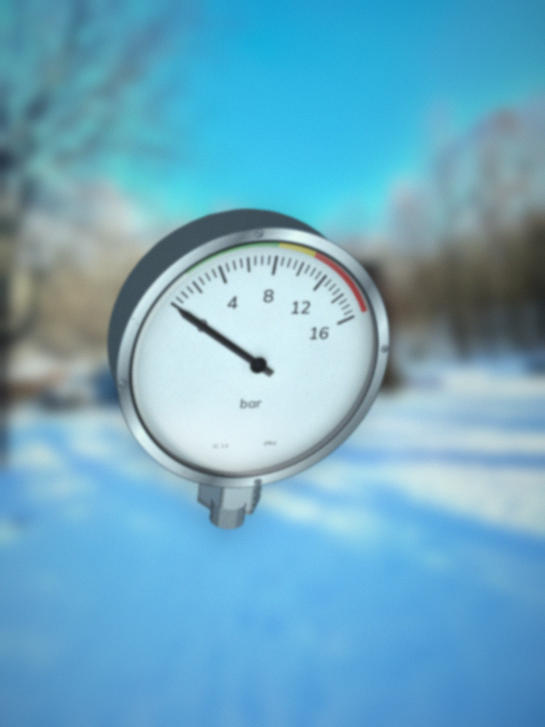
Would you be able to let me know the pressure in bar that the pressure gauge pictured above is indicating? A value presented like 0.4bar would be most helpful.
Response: 0bar
